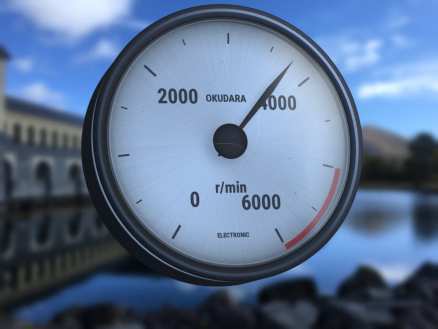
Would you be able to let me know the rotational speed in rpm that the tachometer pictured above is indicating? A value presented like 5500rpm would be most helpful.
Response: 3750rpm
